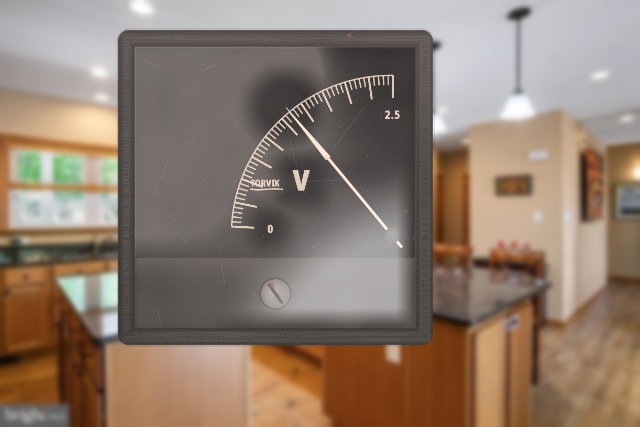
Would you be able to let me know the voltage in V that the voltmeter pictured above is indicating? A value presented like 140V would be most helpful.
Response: 1.35V
